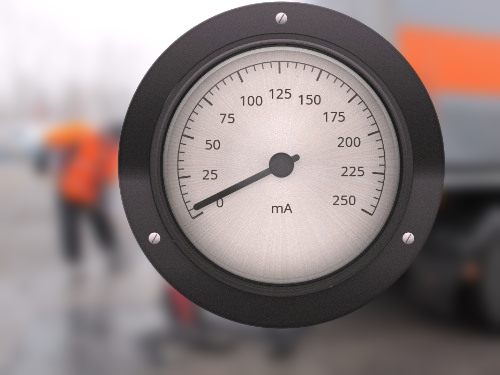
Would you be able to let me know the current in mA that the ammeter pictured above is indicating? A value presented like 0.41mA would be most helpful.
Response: 5mA
